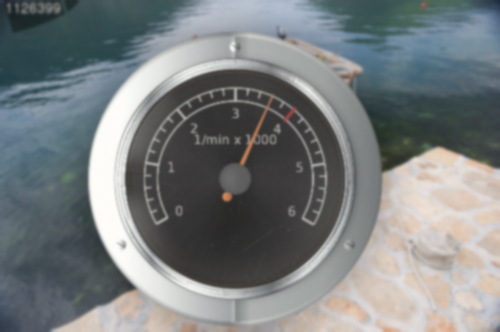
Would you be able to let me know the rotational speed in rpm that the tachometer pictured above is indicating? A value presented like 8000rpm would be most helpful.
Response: 3600rpm
